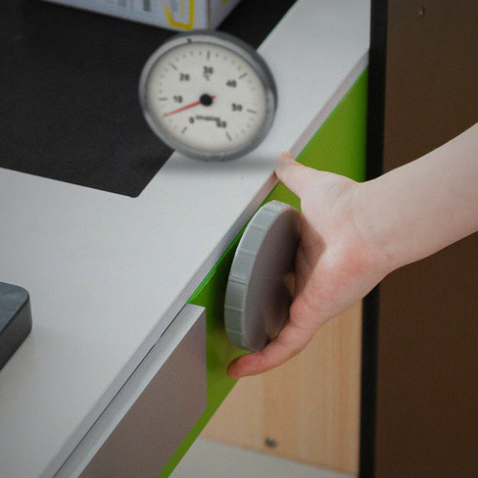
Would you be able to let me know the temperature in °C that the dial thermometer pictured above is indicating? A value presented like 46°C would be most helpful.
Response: 6°C
